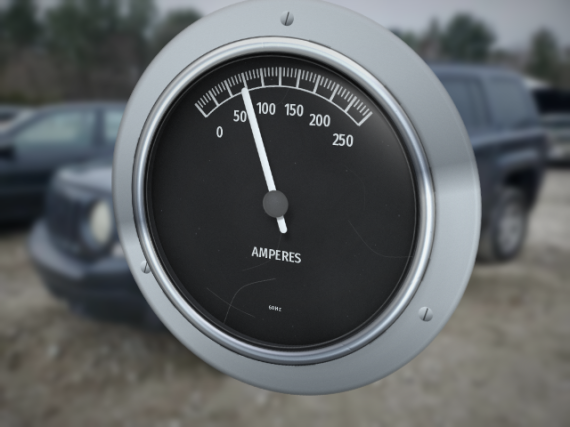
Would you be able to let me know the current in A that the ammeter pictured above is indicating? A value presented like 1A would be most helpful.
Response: 75A
